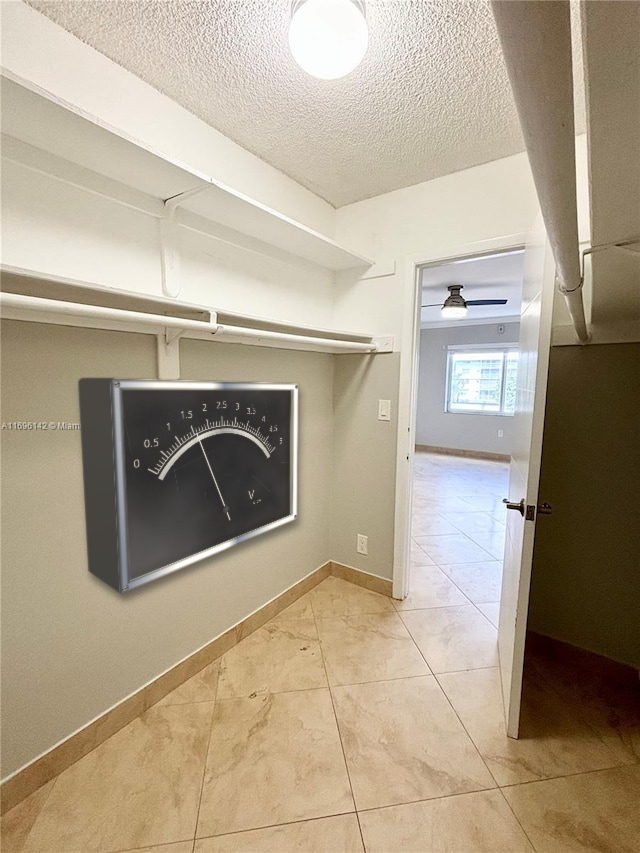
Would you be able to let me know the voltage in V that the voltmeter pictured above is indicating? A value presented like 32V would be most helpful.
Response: 1.5V
